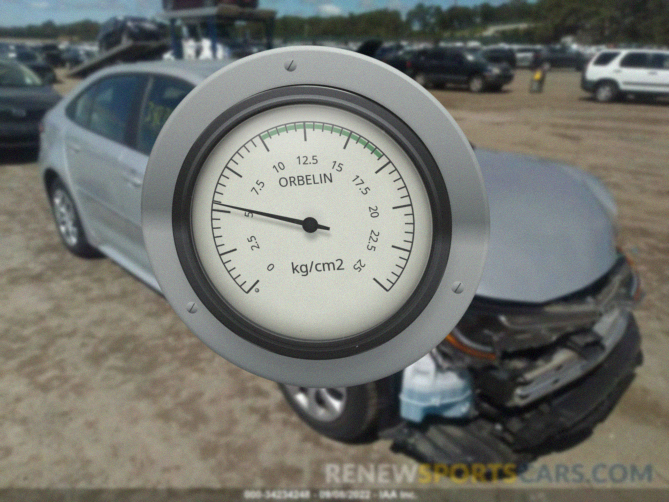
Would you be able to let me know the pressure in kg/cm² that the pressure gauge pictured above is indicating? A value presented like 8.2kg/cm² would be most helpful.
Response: 5.5kg/cm²
